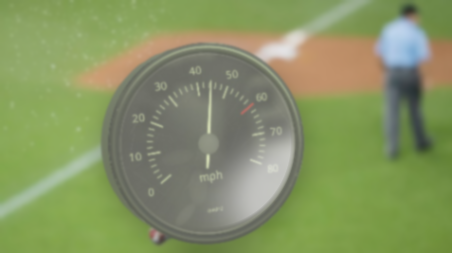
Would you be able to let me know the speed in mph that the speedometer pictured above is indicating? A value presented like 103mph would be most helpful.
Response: 44mph
